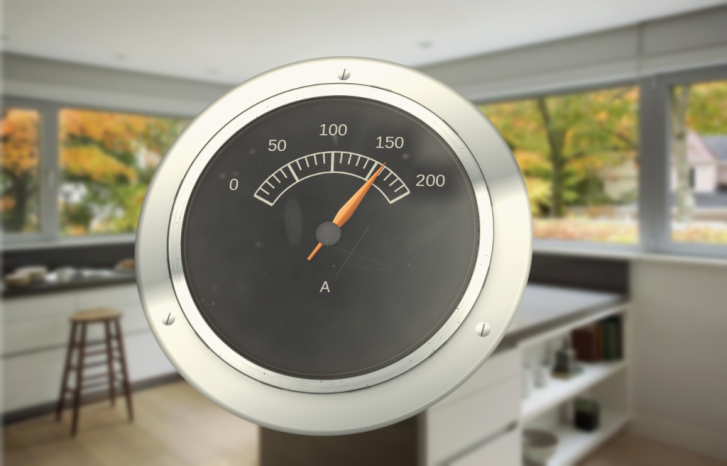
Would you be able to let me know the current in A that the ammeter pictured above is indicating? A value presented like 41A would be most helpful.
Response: 160A
